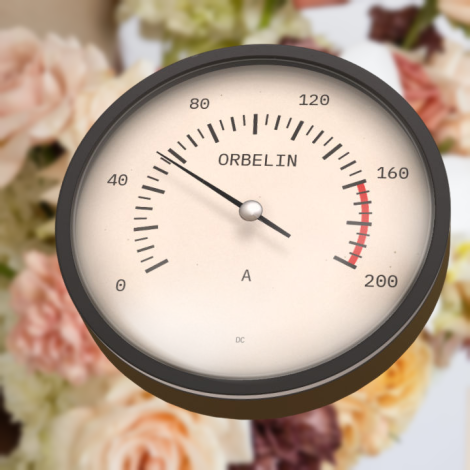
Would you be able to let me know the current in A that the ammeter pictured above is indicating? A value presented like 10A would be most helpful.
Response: 55A
